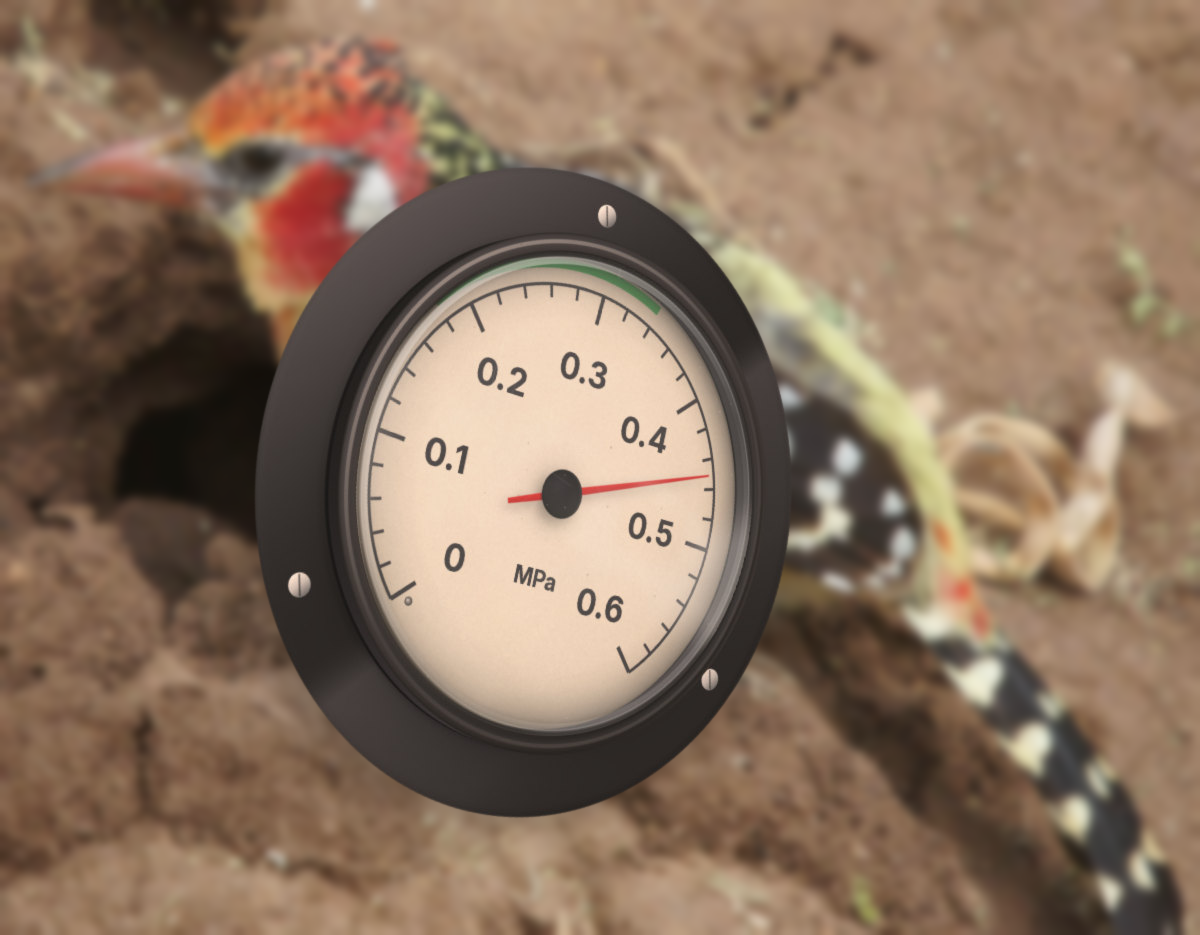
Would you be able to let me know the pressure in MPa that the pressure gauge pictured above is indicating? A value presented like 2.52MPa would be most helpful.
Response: 0.45MPa
